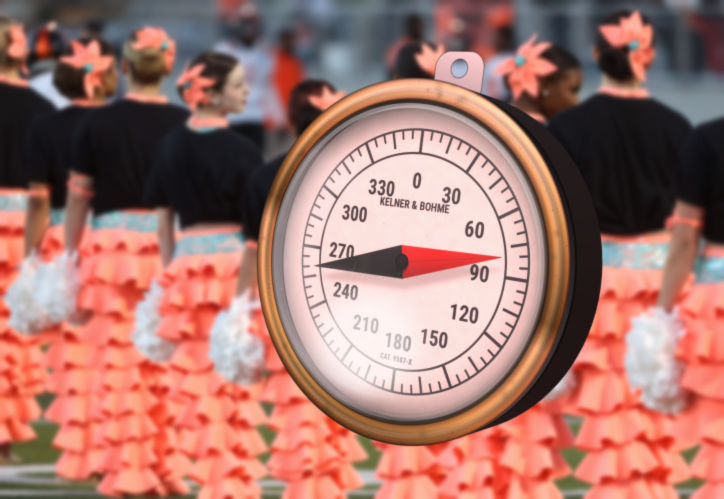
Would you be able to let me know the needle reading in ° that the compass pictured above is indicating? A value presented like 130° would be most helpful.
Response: 80°
